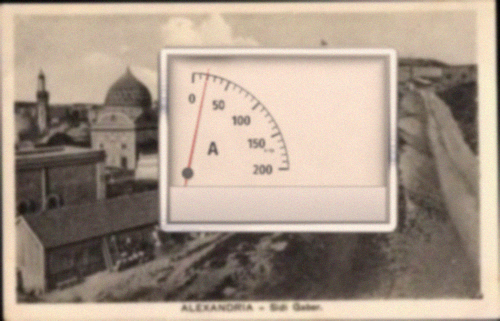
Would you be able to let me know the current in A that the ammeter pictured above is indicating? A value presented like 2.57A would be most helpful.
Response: 20A
